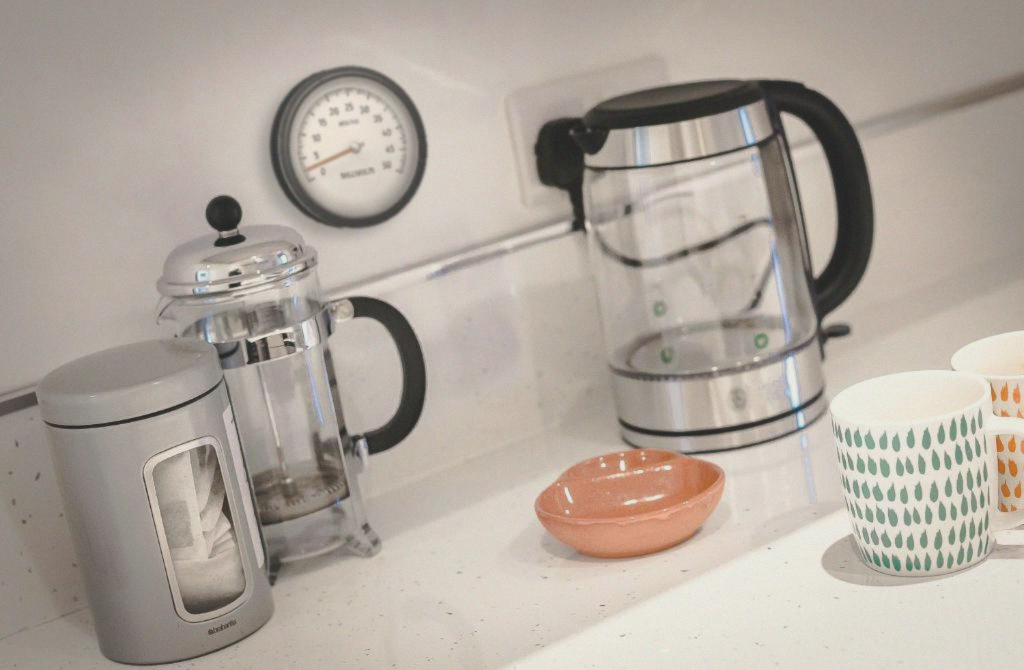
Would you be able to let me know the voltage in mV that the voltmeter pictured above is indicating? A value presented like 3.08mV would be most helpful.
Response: 2.5mV
